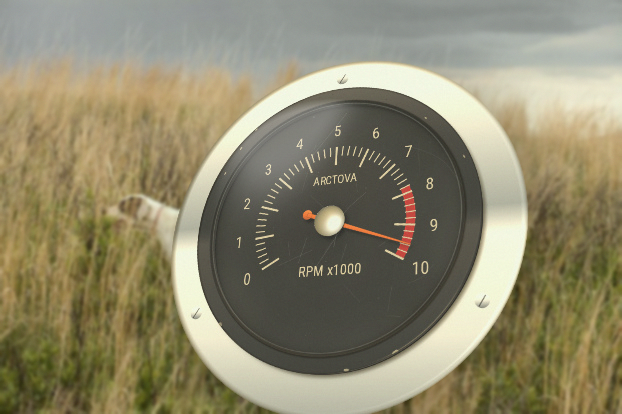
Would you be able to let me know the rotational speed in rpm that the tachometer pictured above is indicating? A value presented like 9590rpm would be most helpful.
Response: 9600rpm
